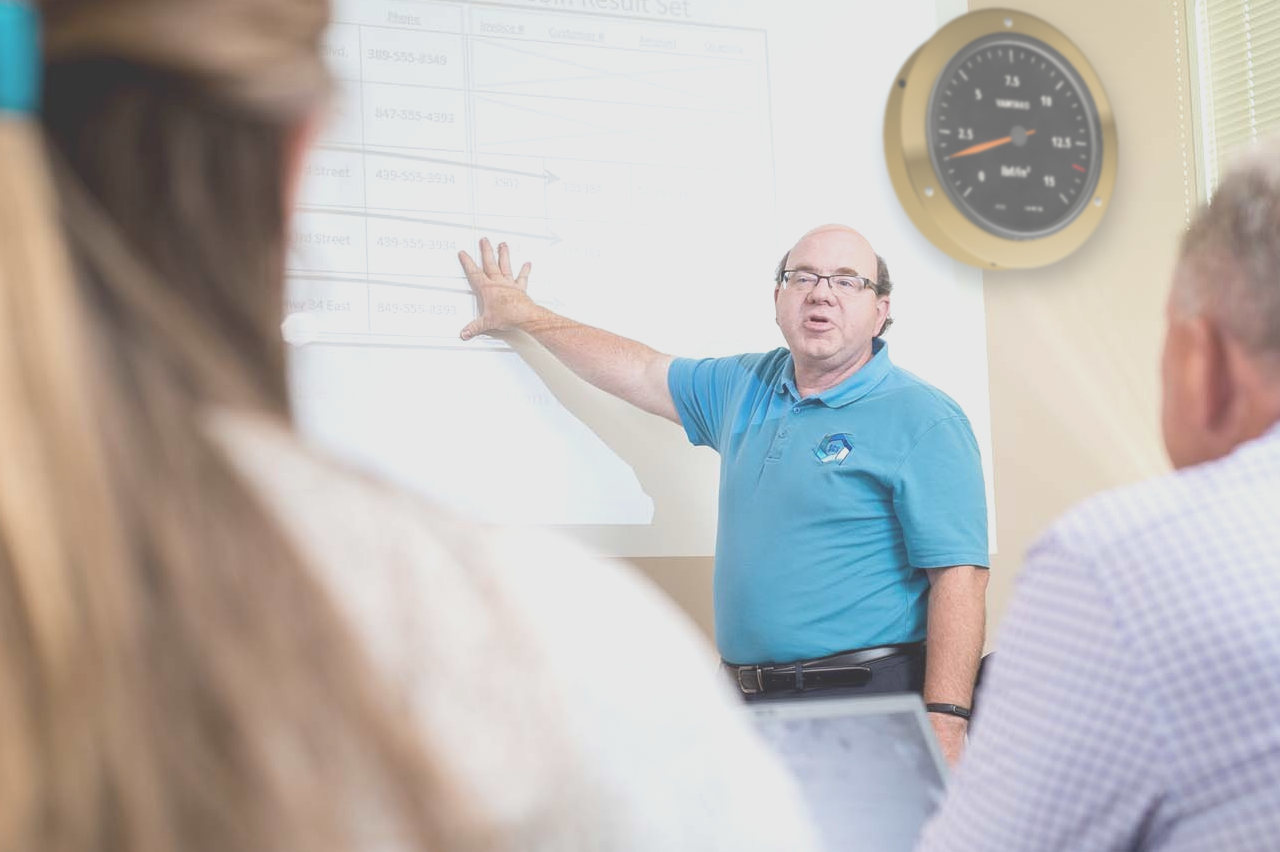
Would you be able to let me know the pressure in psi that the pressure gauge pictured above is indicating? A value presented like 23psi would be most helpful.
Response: 1.5psi
